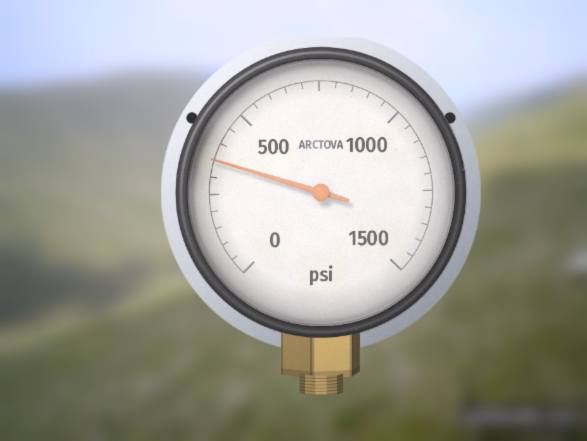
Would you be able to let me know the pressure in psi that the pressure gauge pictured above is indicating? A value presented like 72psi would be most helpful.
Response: 350psi
